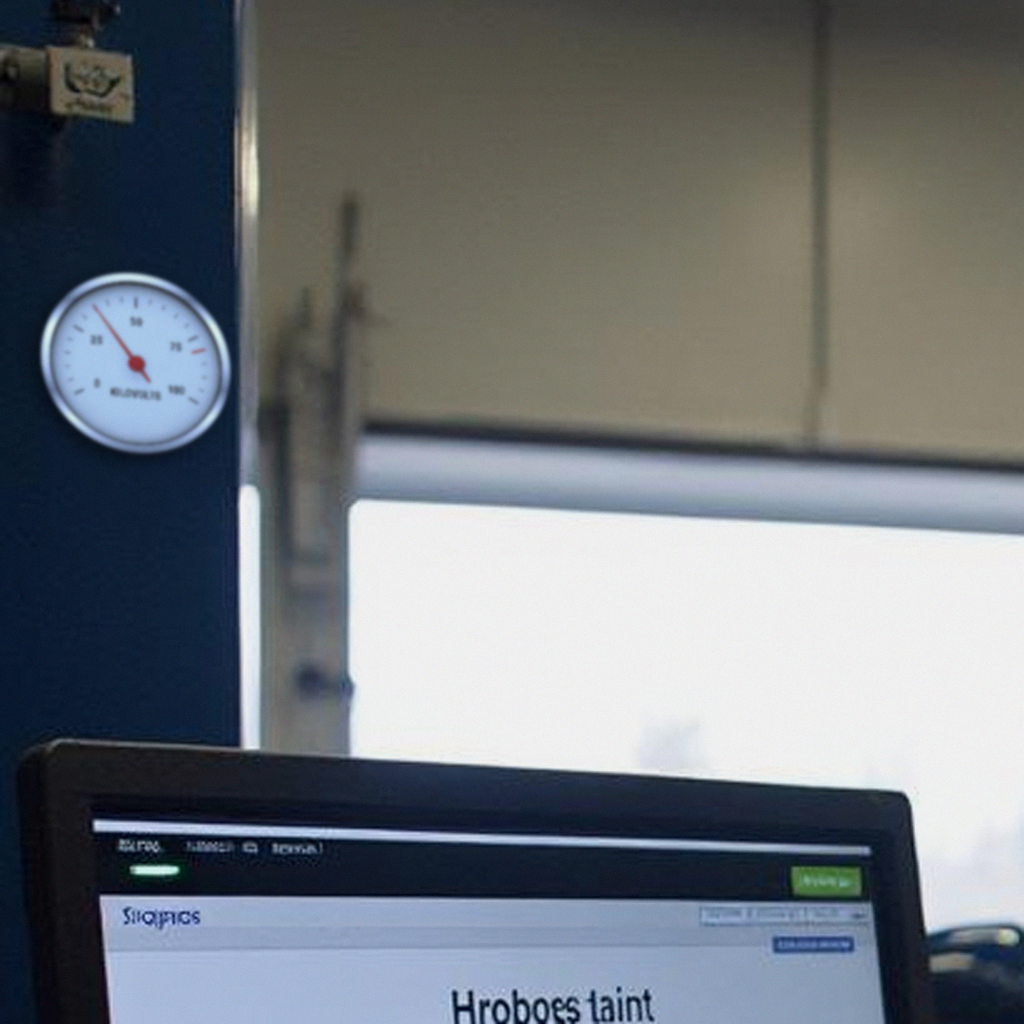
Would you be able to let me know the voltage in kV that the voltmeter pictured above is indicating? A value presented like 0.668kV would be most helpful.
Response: 35kV
